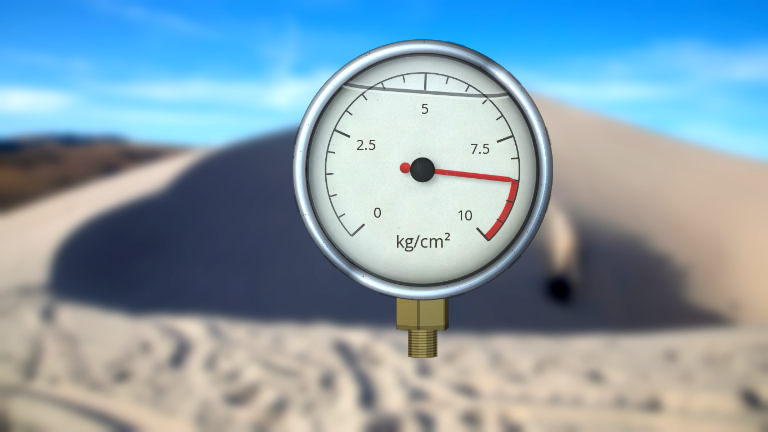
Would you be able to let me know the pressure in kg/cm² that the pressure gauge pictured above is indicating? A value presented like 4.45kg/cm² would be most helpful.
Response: 8.5kg/cm²
